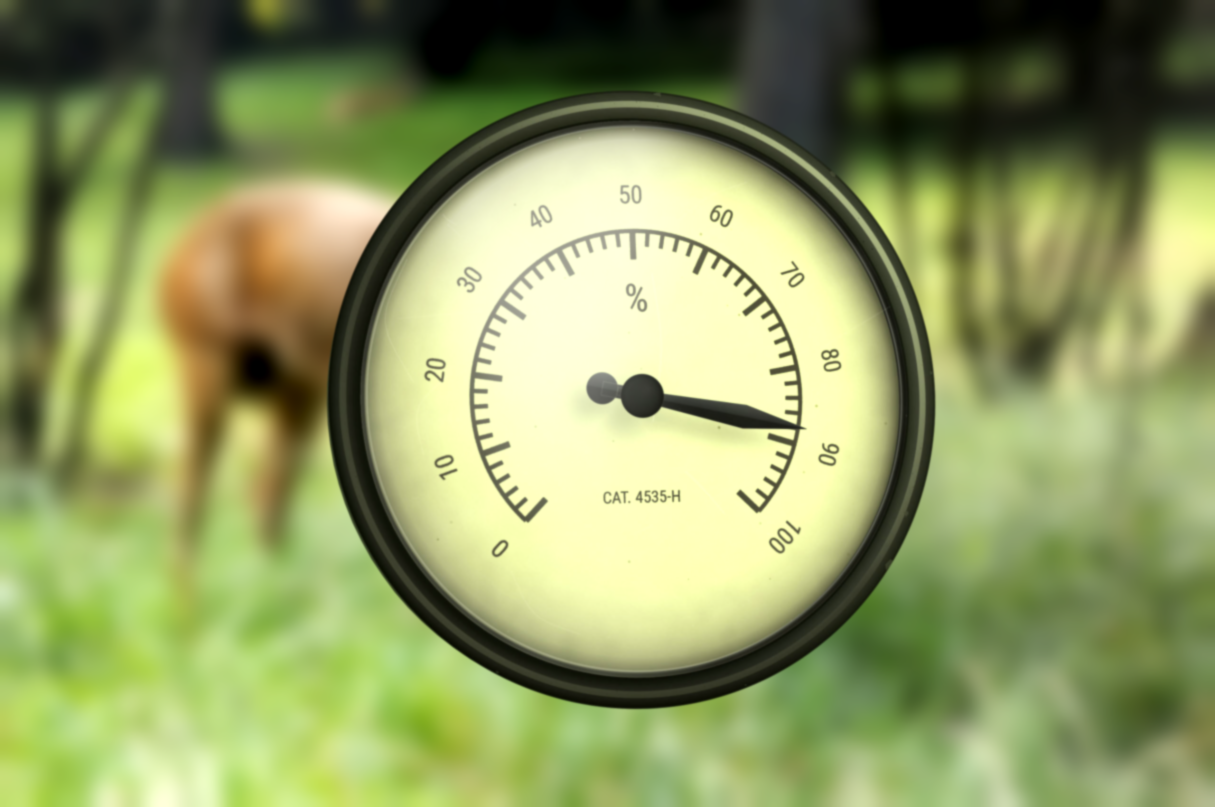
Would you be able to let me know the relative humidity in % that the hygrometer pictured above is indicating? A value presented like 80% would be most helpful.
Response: 88%
